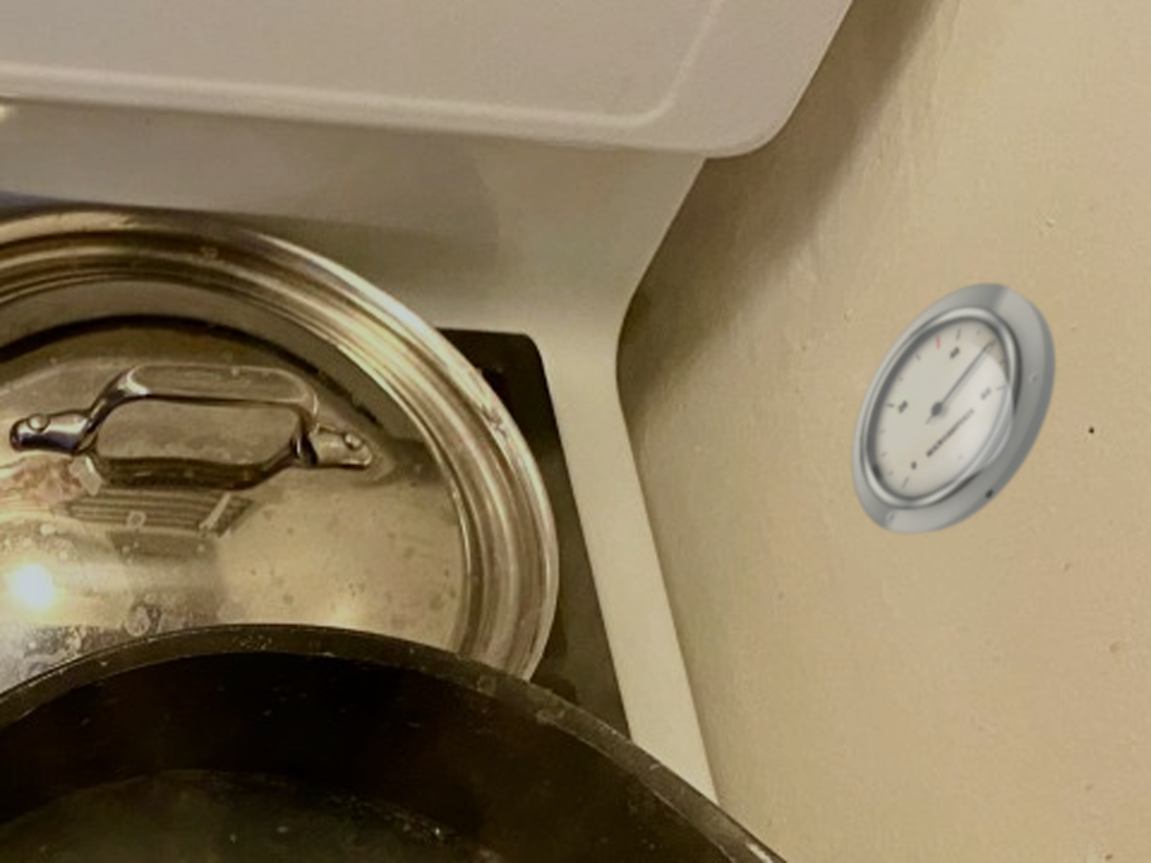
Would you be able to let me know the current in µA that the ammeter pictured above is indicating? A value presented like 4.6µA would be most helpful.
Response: 50µA
